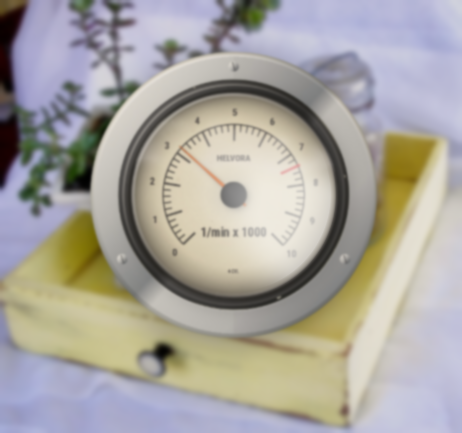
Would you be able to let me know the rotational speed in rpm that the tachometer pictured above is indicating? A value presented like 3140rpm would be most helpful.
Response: 3200rpm
